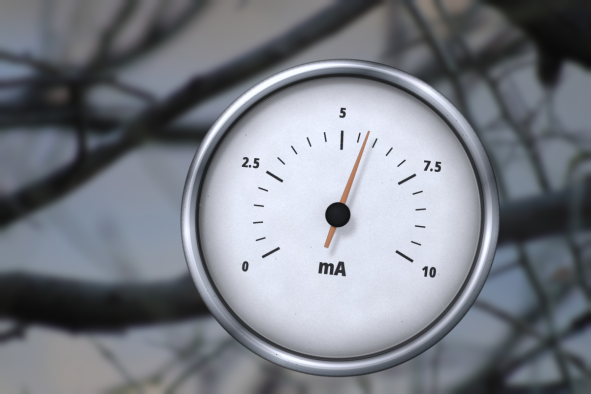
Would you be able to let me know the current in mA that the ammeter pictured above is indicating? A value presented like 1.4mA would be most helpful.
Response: 5.75mA
